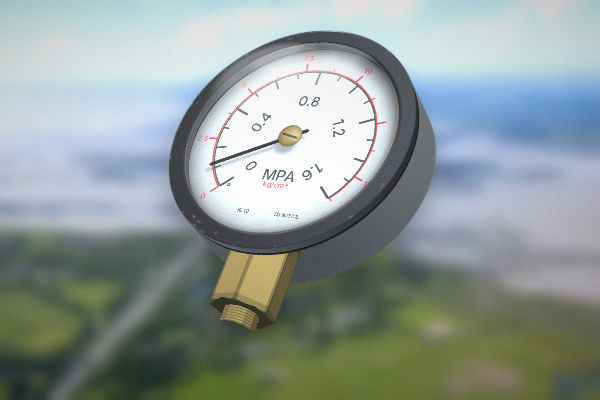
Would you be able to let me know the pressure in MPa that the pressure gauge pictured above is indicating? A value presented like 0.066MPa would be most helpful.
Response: 0.1MPa
